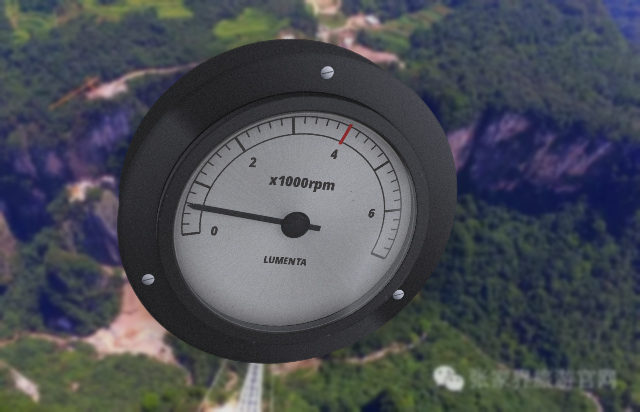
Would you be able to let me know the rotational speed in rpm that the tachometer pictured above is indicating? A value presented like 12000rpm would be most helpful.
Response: 600rpm
